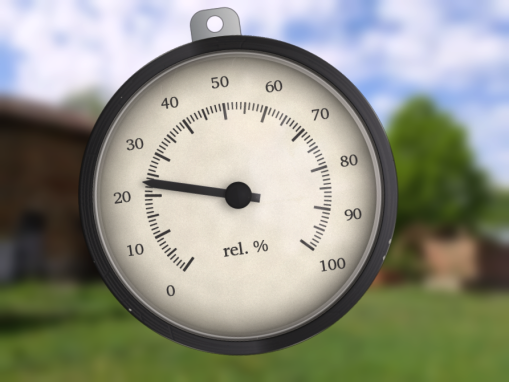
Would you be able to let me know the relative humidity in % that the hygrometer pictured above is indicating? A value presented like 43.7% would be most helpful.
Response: 23%
